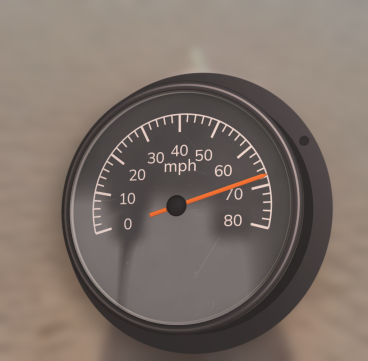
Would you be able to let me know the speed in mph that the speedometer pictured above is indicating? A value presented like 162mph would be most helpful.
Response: 68mph
